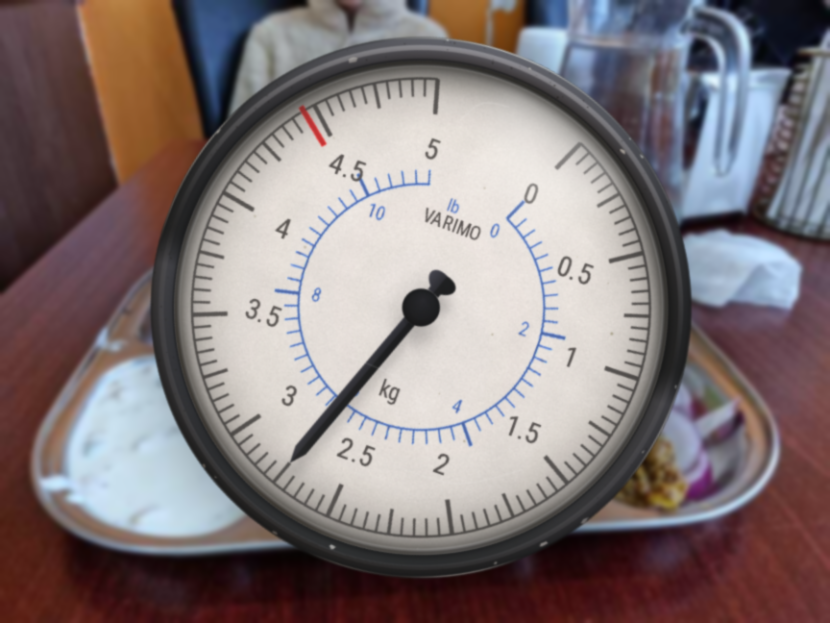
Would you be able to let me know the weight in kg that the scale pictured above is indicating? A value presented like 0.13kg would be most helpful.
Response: 2.75kg
